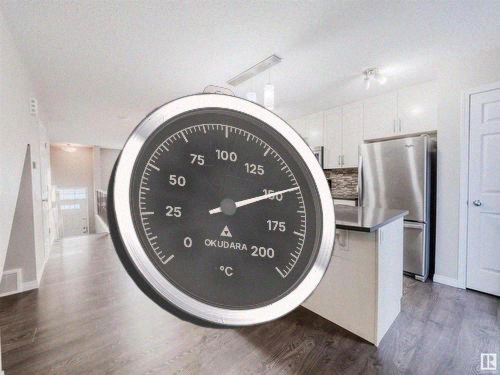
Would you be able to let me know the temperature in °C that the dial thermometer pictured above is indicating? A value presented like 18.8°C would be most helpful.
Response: 150°C
